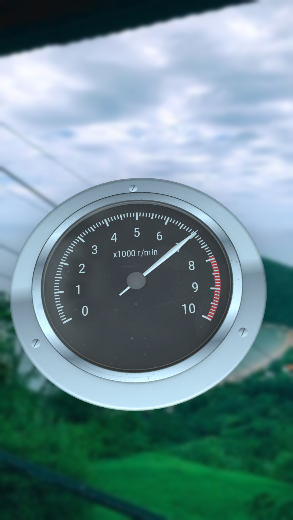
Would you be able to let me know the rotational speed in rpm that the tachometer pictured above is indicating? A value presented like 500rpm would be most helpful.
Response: 7000rpm
